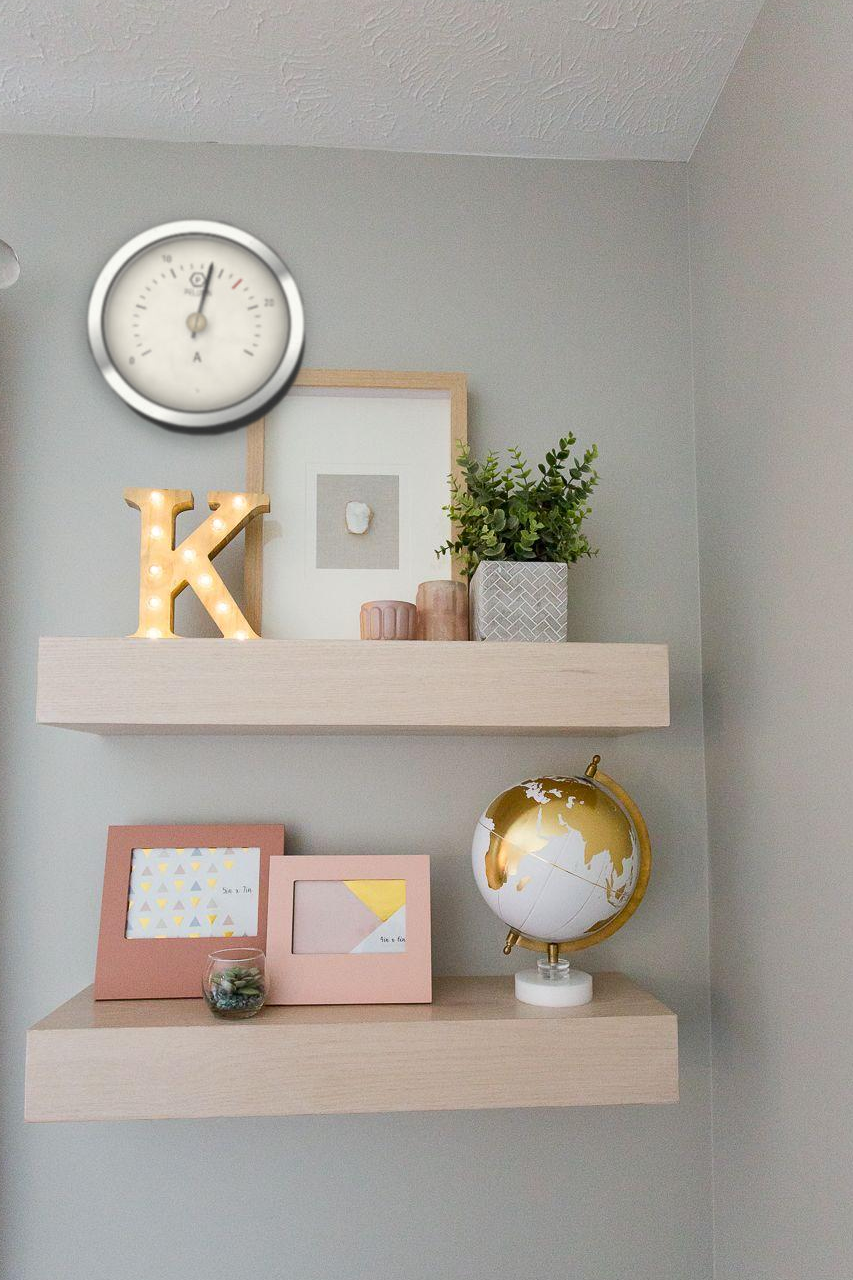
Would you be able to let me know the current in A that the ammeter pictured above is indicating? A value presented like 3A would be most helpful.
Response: 14A
